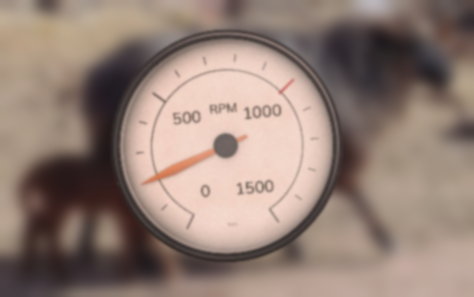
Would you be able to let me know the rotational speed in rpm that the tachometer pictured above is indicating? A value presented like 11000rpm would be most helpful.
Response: 200rpm
